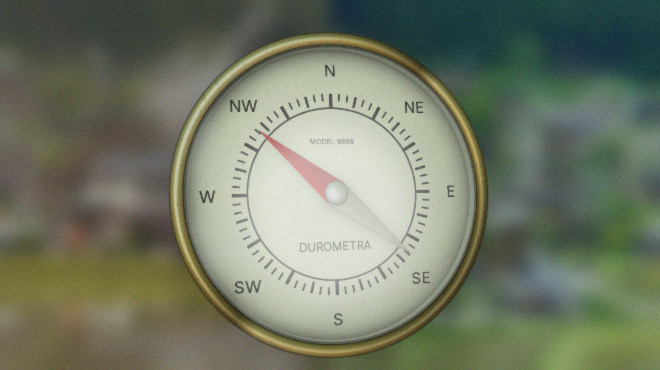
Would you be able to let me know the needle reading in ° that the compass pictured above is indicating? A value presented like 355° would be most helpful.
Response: 310°
